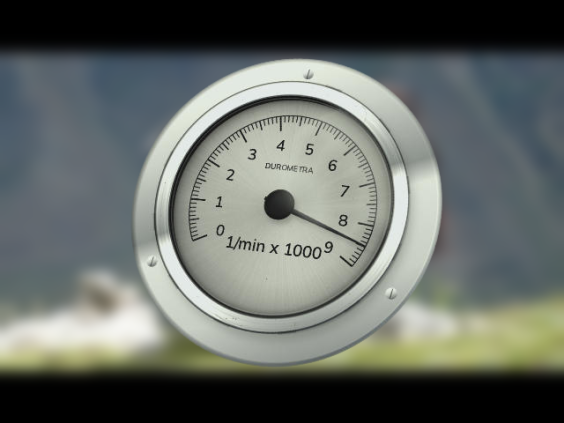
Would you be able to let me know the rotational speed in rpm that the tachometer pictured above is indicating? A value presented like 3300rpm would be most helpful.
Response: 8500rpm
